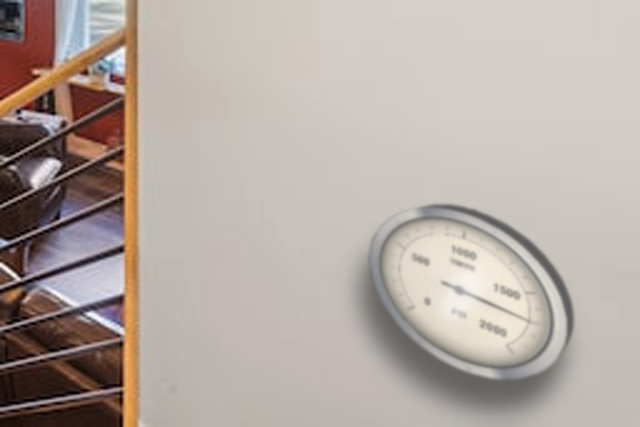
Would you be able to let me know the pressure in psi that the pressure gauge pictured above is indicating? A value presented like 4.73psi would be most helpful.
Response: 1700psi
